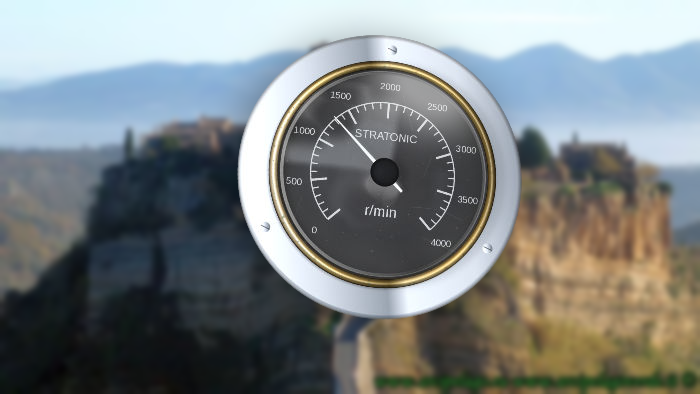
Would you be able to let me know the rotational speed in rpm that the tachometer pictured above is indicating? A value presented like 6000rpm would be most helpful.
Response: 1300rpm
